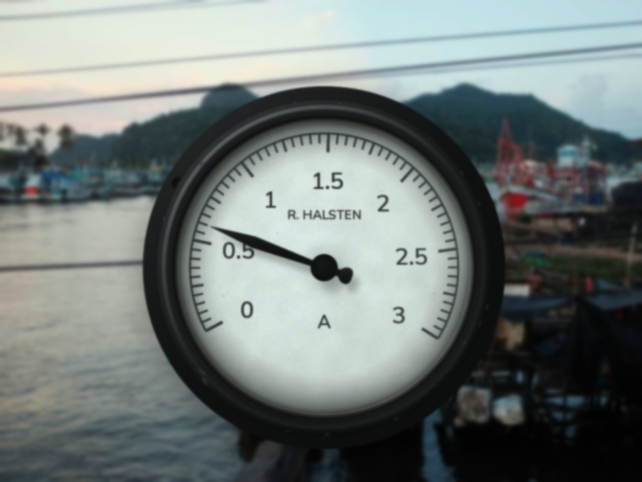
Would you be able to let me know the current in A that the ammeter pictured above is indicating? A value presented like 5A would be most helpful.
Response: 0.6A
